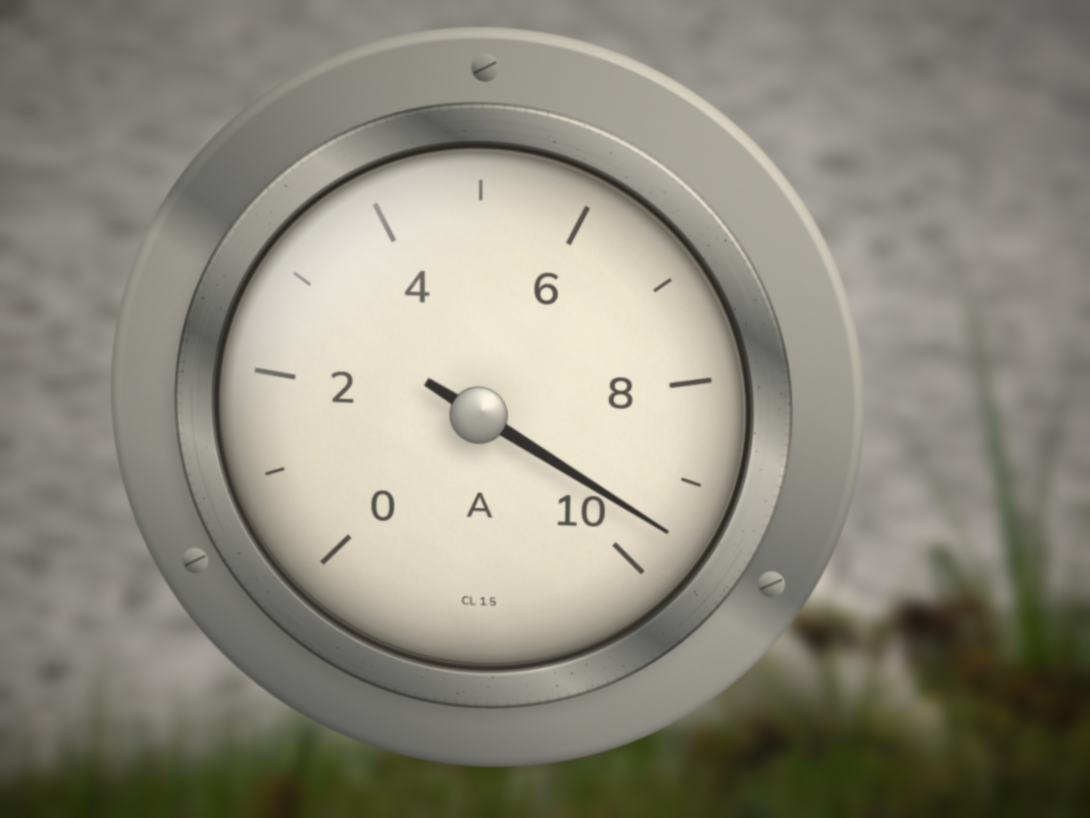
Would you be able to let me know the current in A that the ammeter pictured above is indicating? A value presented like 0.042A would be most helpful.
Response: 9.5A
